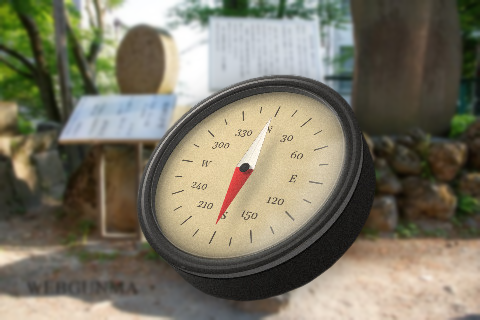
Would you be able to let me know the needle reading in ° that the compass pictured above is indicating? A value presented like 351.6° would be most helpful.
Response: 180°
